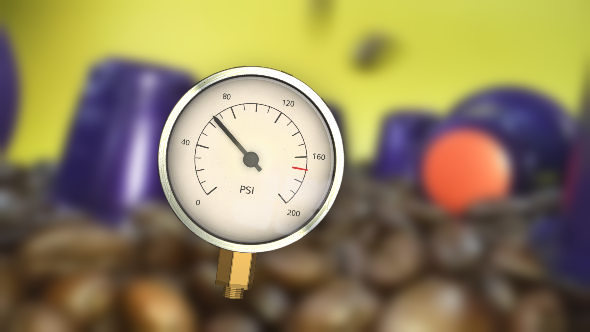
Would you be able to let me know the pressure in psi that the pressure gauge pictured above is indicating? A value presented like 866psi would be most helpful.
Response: 65psi
